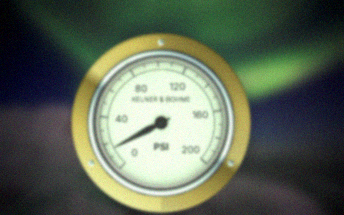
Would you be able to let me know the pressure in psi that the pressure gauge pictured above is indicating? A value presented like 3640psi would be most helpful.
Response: 15psi
